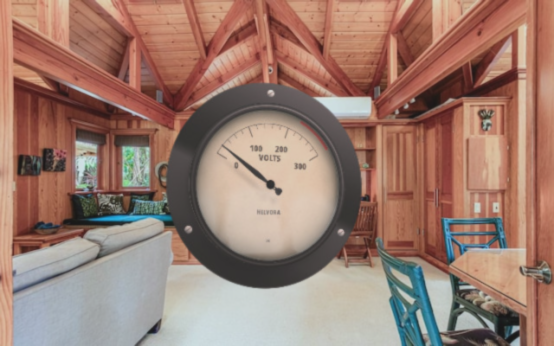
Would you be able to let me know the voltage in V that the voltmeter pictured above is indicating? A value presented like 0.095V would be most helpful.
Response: 20V
